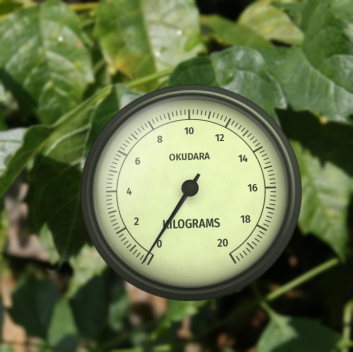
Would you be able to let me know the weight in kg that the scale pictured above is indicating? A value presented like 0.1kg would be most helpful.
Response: 0.2kg
